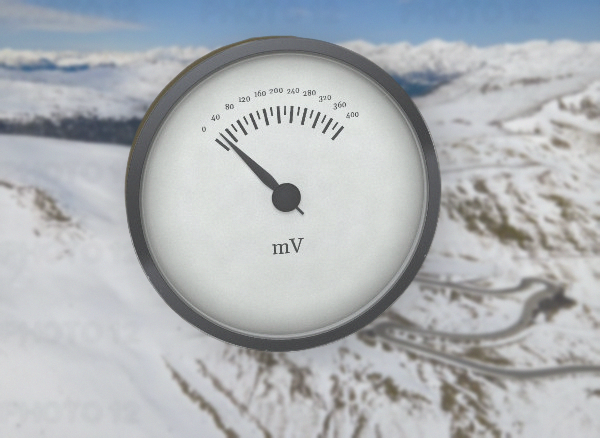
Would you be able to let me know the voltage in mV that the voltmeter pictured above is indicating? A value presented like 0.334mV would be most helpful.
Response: 20mV
